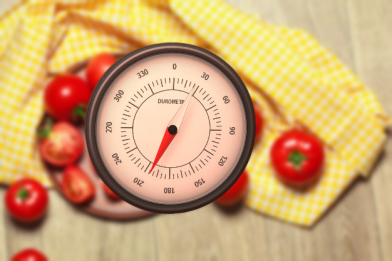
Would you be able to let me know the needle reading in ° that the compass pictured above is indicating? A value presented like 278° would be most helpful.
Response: 205°
